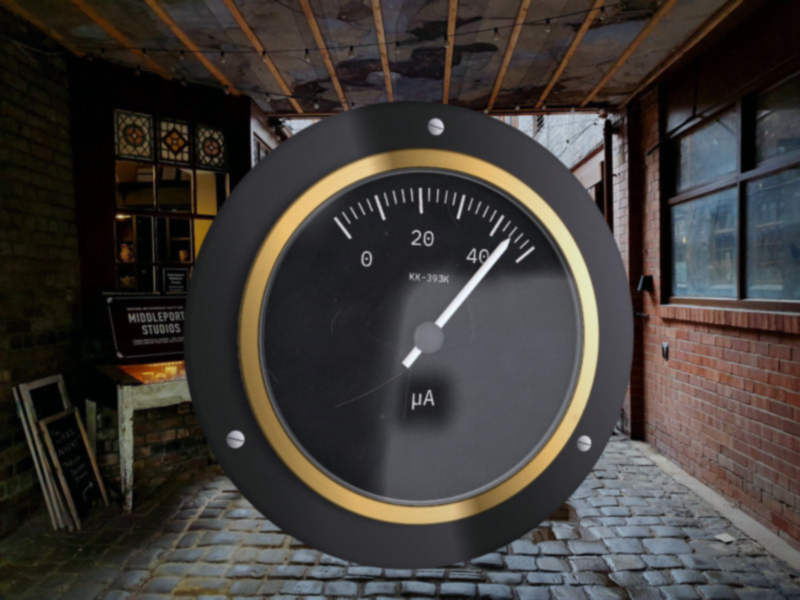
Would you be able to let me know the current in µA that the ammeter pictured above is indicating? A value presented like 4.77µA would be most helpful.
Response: 44µA
